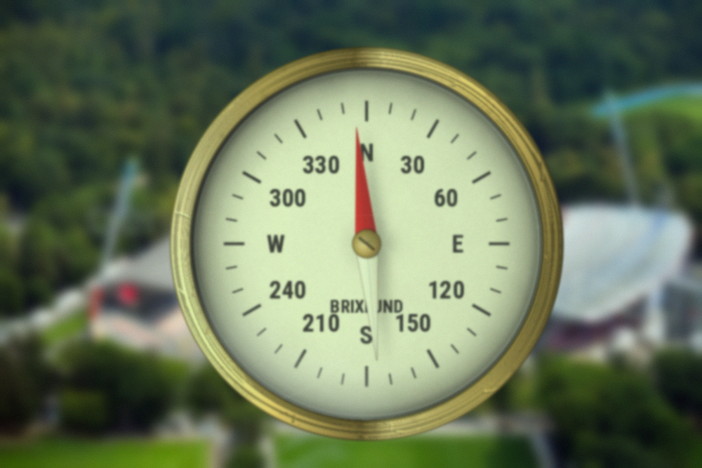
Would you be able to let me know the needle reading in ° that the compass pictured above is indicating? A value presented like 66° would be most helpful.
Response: 355°
